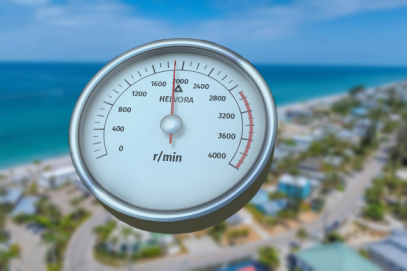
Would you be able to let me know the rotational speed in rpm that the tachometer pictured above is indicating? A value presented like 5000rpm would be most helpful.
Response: 1900rpm
